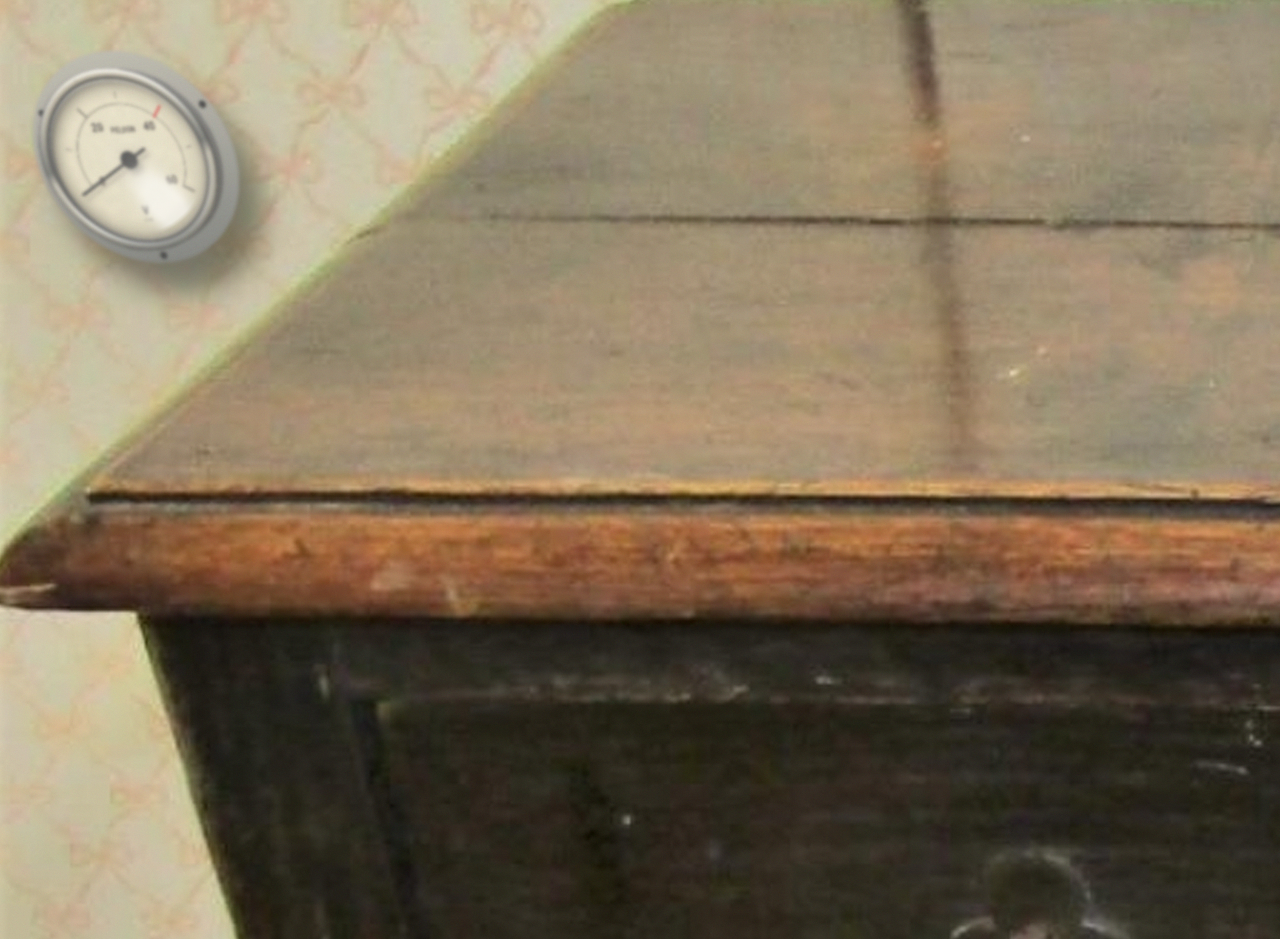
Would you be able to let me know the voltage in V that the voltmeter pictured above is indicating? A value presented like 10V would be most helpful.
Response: 0V
